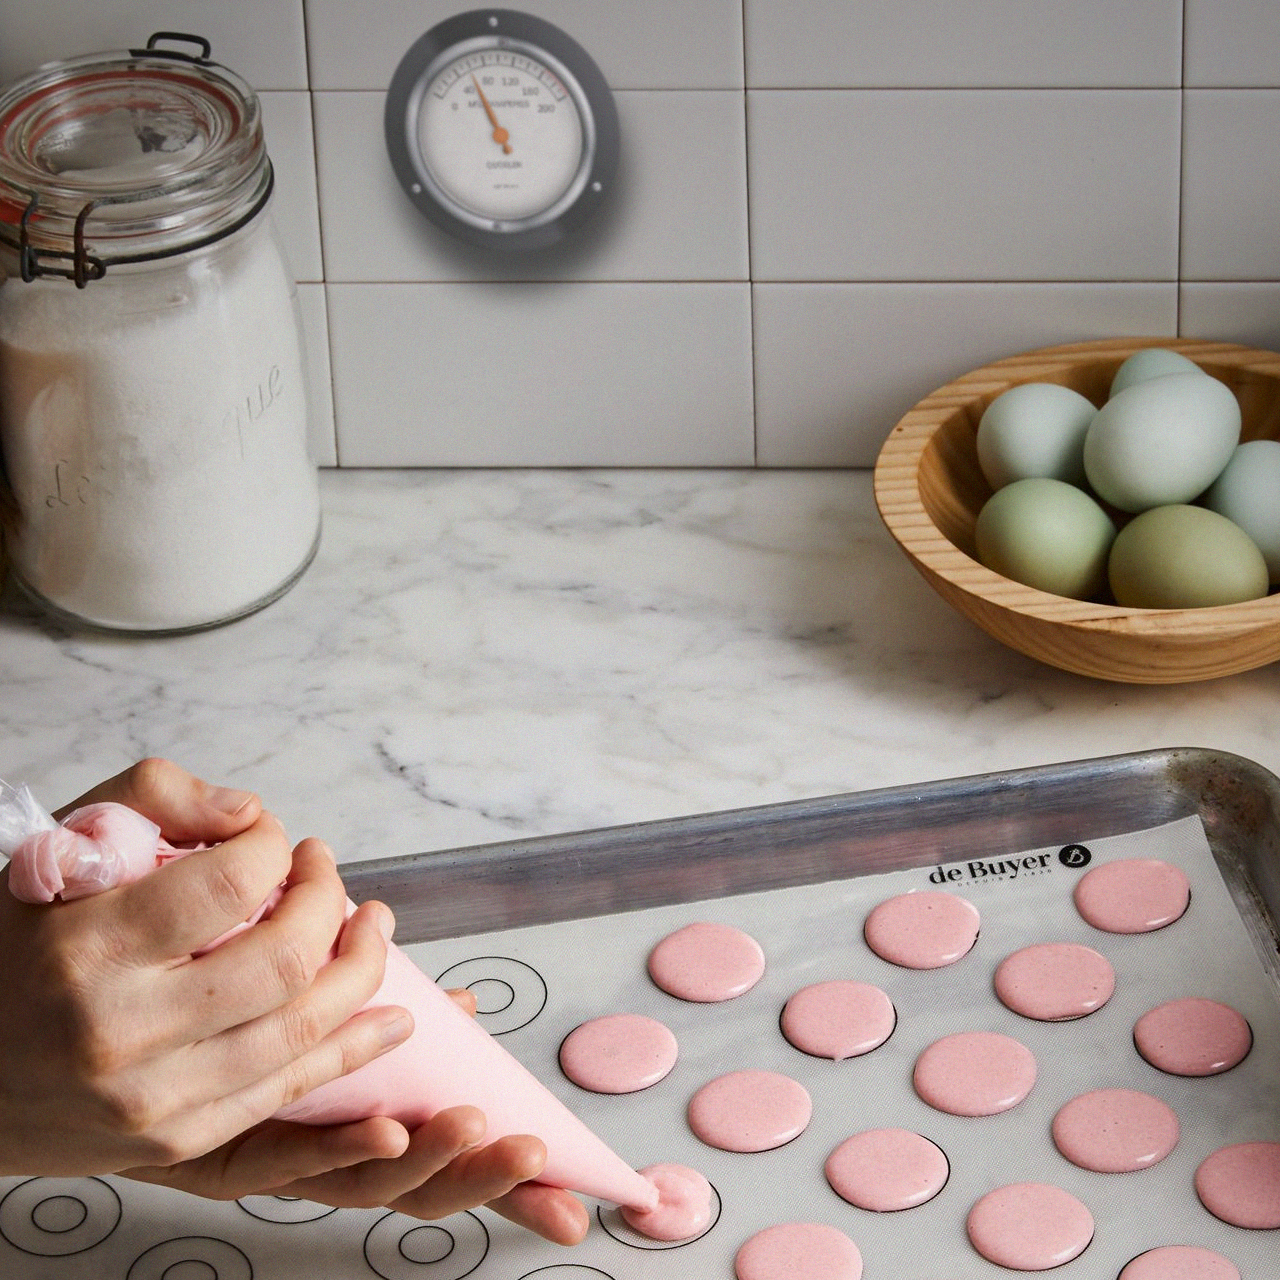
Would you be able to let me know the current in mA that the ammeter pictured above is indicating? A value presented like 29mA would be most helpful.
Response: 60mA
